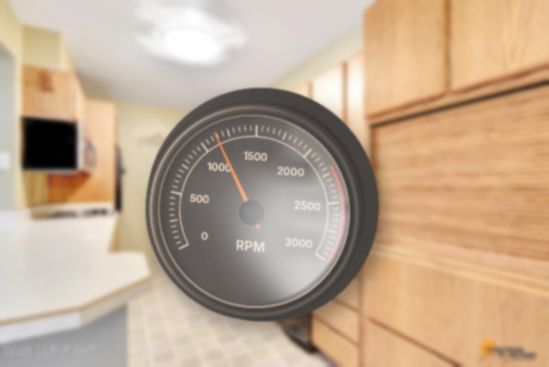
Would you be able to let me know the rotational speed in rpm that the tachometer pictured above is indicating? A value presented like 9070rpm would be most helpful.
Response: 1150rpm
